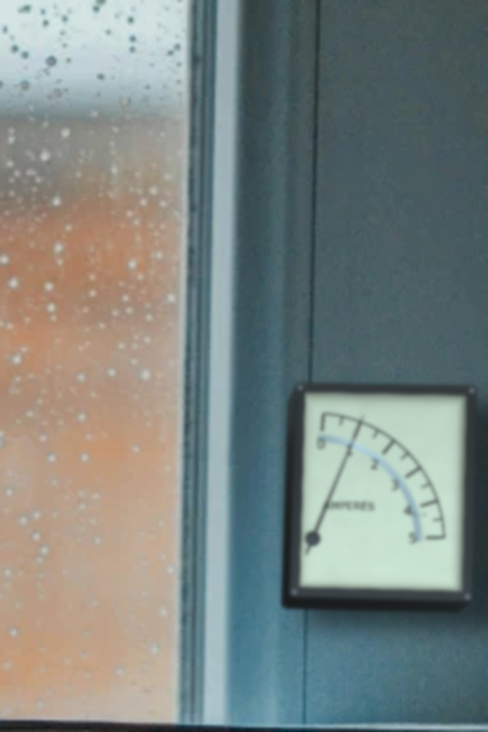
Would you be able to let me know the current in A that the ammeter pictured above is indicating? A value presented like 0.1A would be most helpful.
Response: 1A
